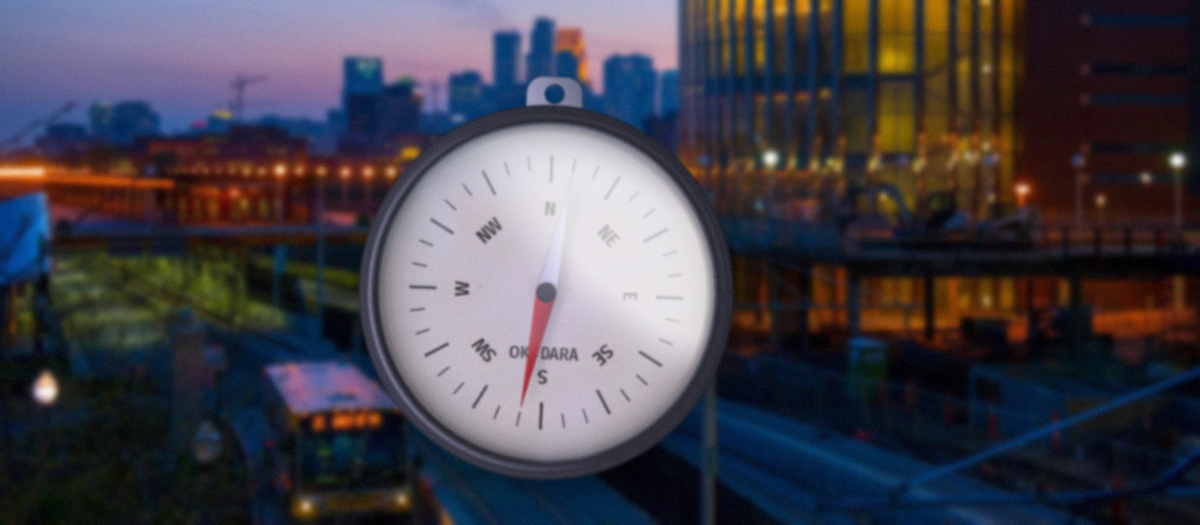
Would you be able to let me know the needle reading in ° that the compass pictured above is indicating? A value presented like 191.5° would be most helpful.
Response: 190°
